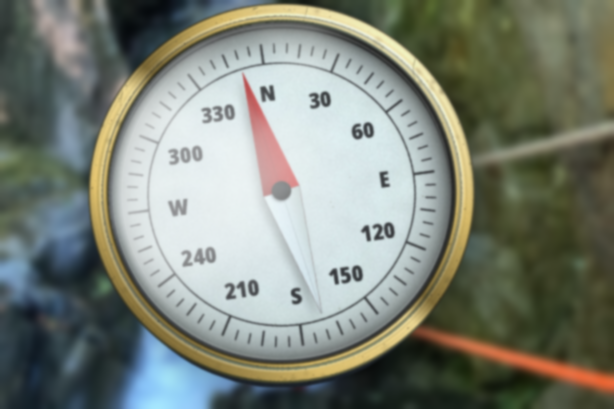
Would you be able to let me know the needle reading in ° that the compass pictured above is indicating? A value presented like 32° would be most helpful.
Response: 350°
